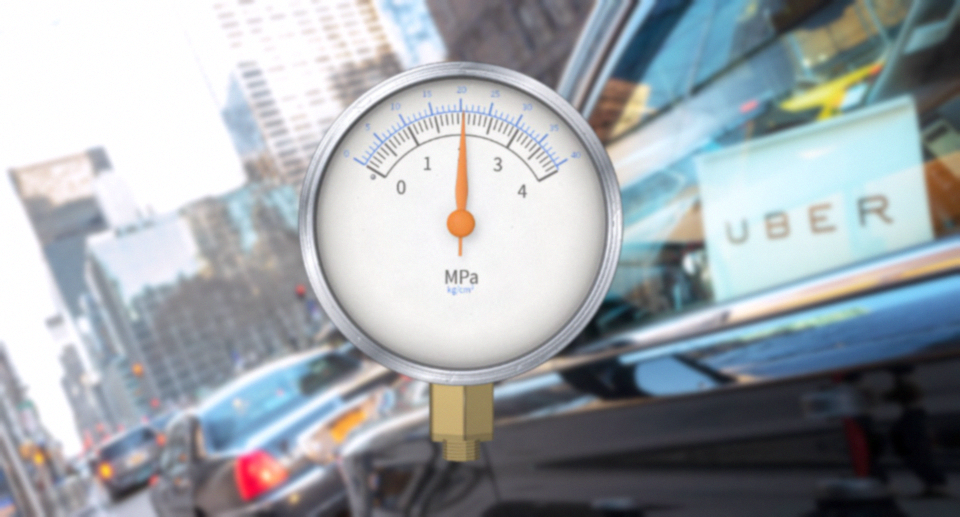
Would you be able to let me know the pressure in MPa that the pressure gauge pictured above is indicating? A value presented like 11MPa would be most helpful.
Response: 2MPa
